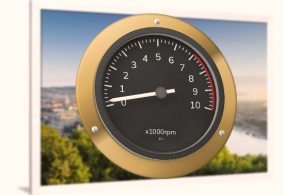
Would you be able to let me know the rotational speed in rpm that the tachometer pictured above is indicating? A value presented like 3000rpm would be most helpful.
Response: 200rpm
